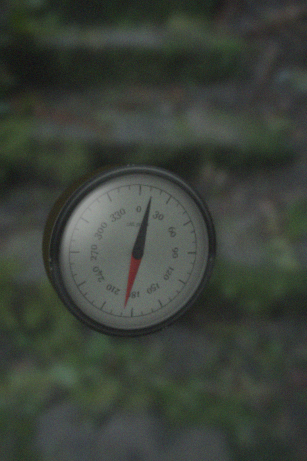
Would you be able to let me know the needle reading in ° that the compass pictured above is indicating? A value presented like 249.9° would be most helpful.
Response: 190°
